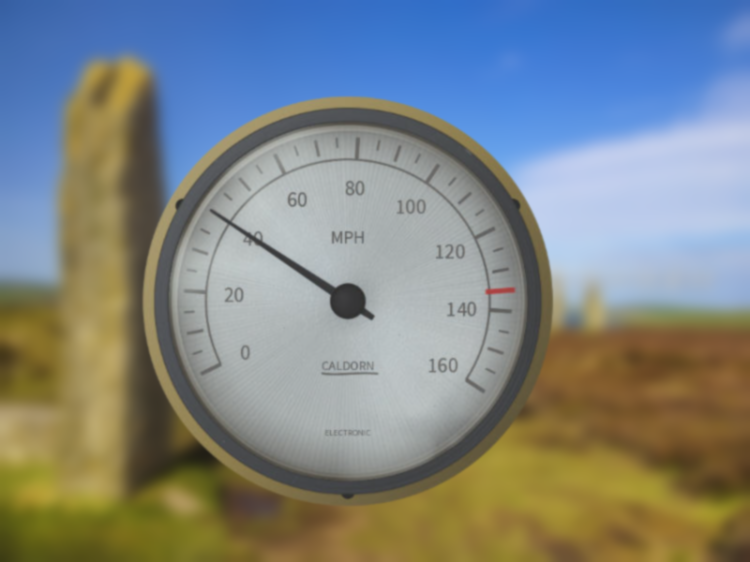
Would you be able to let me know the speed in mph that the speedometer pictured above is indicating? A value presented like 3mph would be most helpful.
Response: 40mph
